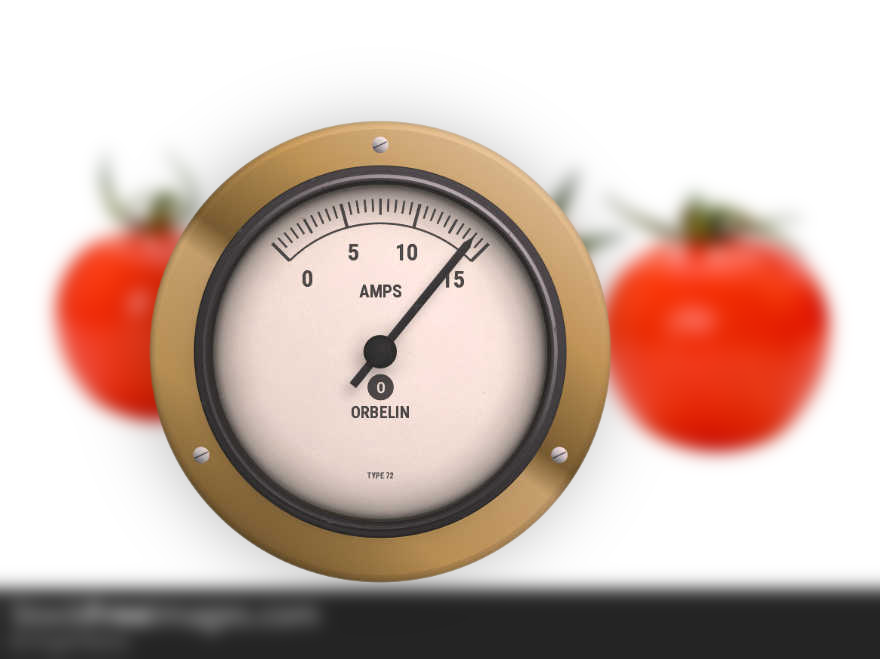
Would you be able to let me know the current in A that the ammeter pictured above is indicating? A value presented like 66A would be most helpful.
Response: 14A
